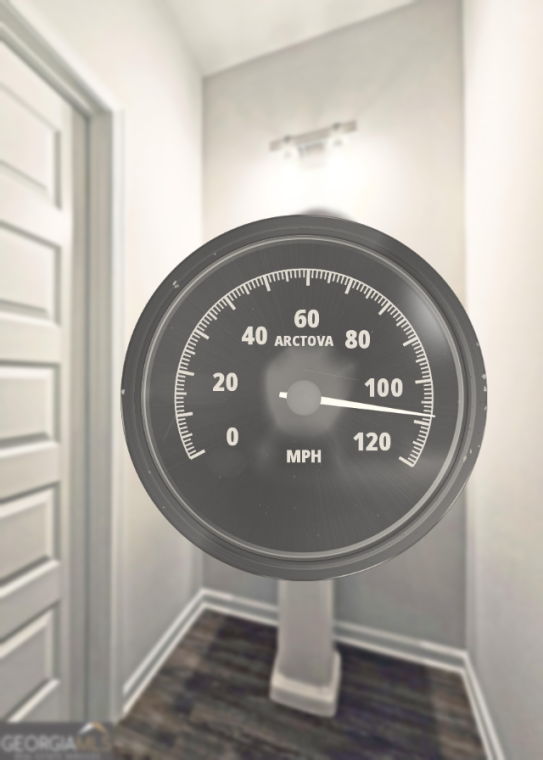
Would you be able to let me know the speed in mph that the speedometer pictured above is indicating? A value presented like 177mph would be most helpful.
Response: 108mph
